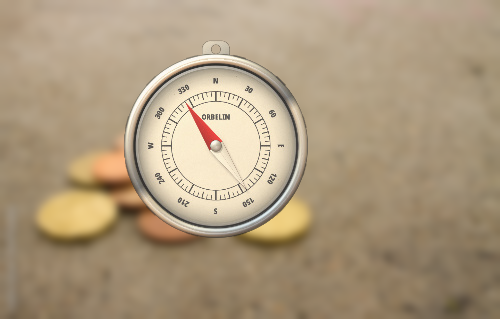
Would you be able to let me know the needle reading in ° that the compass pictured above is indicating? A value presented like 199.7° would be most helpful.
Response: 325°
